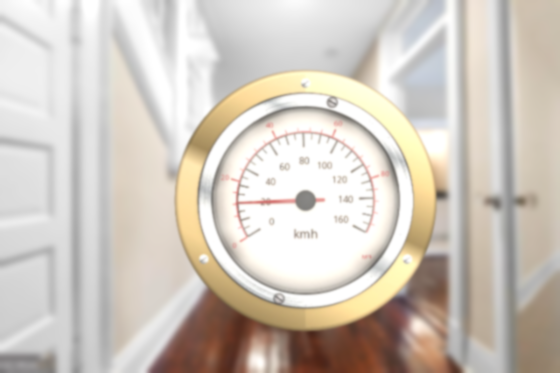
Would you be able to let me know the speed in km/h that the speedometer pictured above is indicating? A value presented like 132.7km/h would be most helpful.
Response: 20km/h
